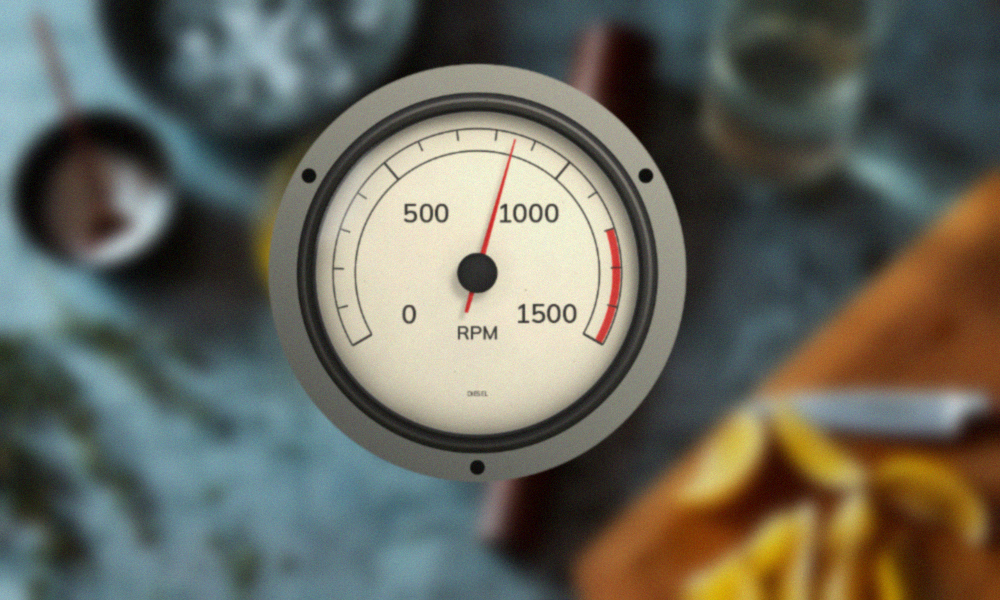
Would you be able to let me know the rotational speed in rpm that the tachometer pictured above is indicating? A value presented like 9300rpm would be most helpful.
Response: 850rpm
